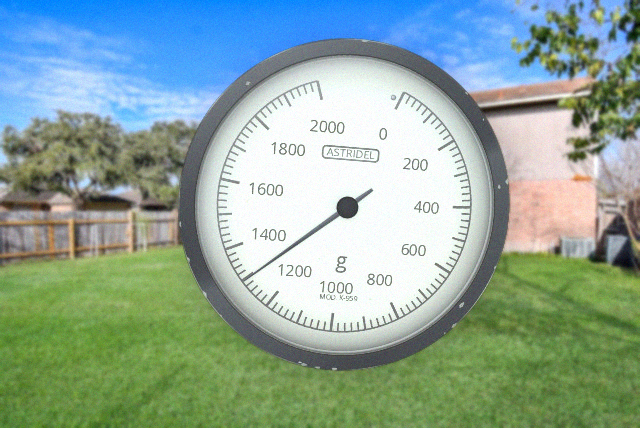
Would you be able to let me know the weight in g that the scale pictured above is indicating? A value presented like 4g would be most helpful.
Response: 1300g
